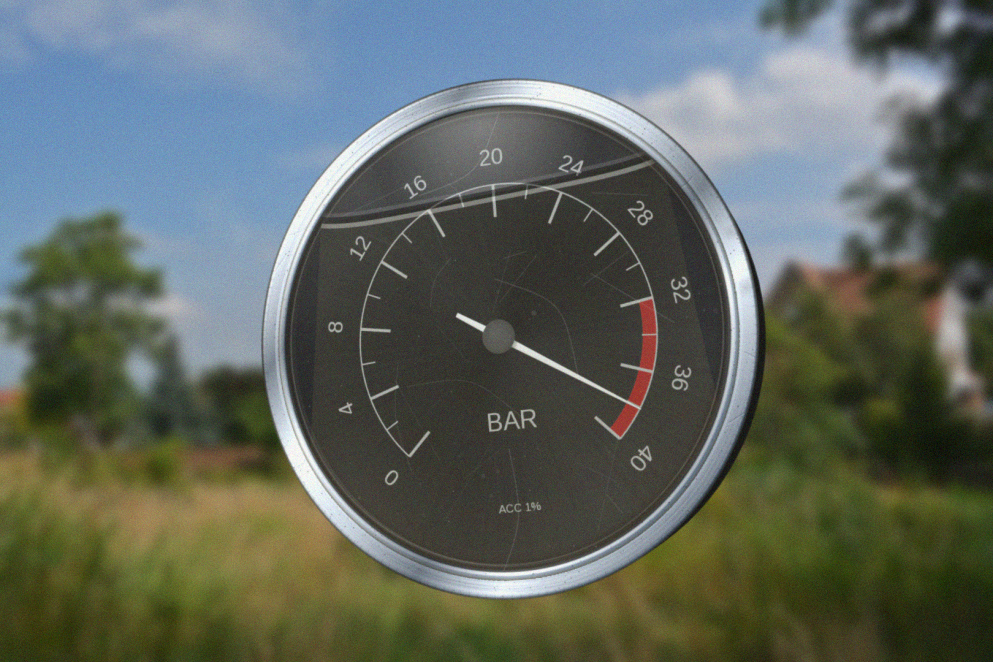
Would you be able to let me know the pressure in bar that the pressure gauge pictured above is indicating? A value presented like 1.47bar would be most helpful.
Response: 38bar
